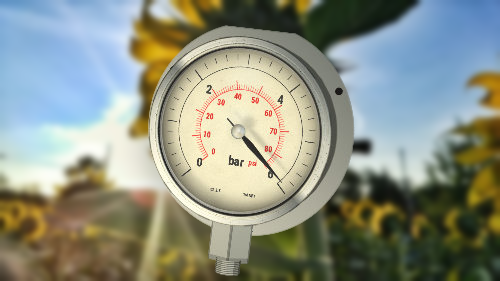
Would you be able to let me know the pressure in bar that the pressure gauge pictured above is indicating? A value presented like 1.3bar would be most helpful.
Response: 5.9bar
